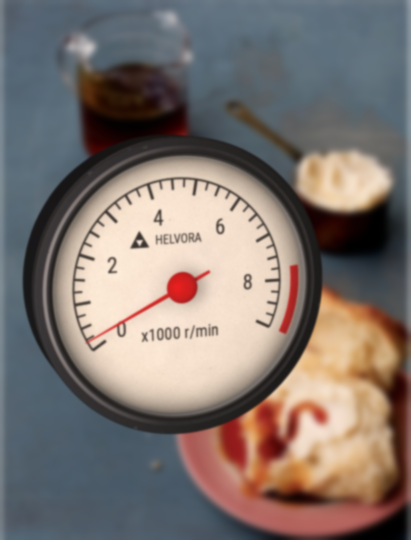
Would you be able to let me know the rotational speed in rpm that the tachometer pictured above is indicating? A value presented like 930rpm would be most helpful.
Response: 250rpm
